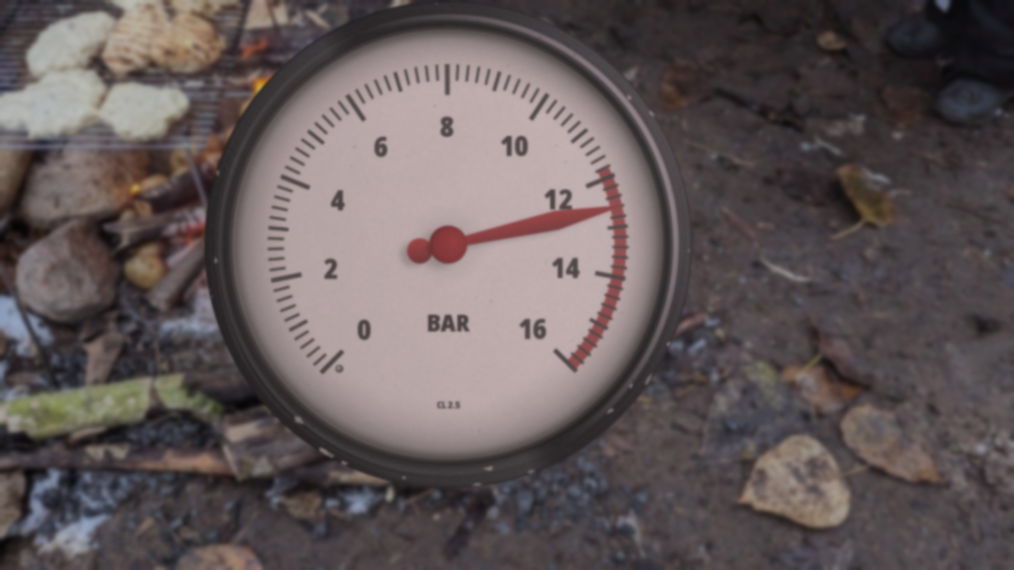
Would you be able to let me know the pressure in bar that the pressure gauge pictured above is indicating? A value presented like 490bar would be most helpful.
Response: 12.6bar
